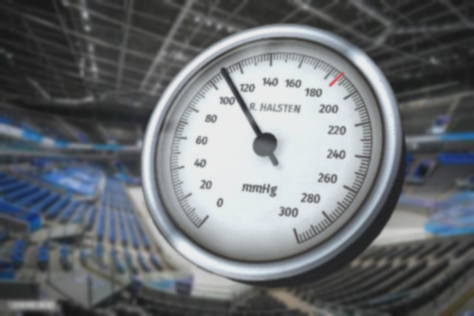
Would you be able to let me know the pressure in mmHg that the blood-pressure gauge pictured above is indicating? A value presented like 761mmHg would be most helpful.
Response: 110mmHg
